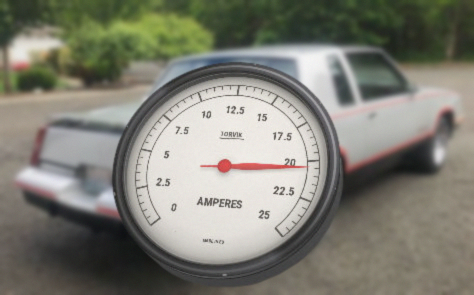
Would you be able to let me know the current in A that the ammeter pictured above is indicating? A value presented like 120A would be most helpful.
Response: 20.5A
